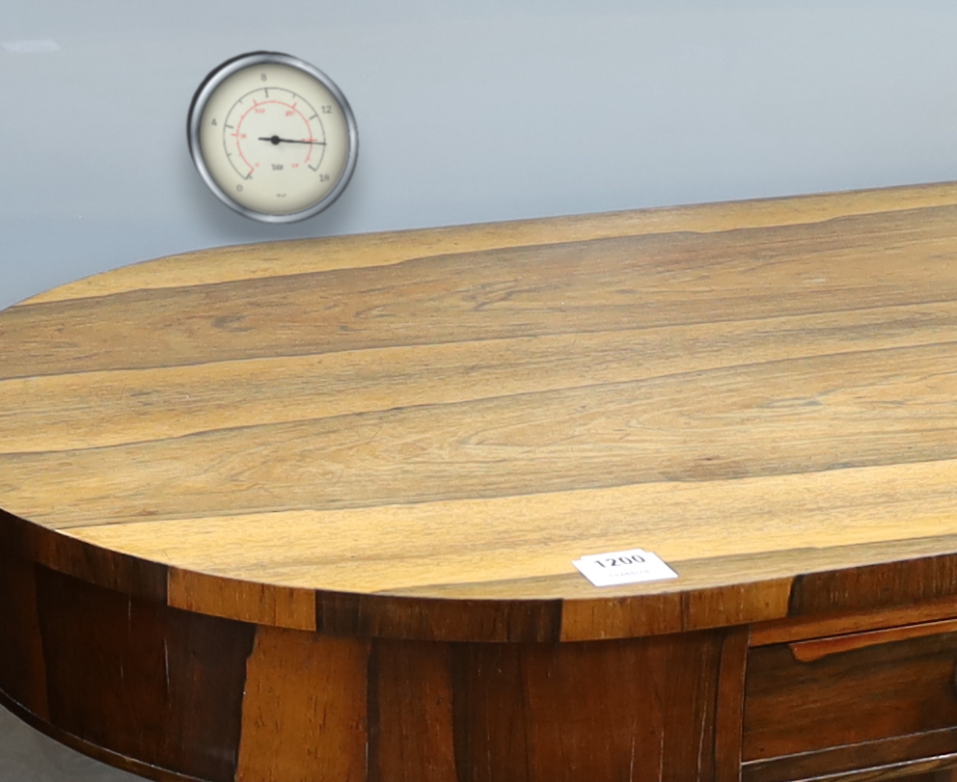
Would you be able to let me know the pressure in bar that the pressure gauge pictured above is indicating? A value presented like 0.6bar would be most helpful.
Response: 14bar
